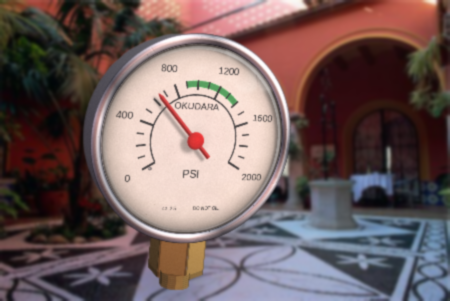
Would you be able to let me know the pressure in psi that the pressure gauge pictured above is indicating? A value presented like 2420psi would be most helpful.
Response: 650psi
